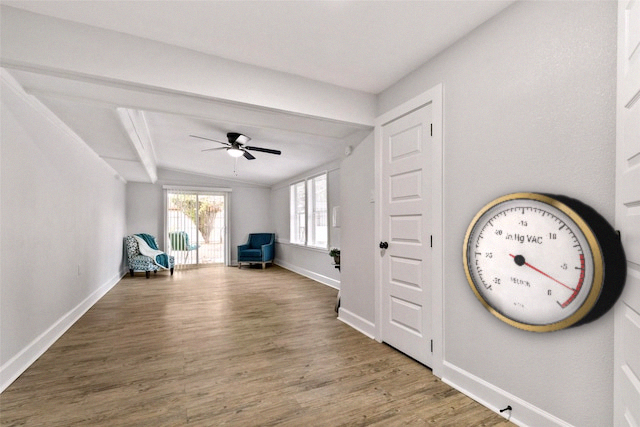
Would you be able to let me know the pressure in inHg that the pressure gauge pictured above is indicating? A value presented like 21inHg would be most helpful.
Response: -2.5inHg
